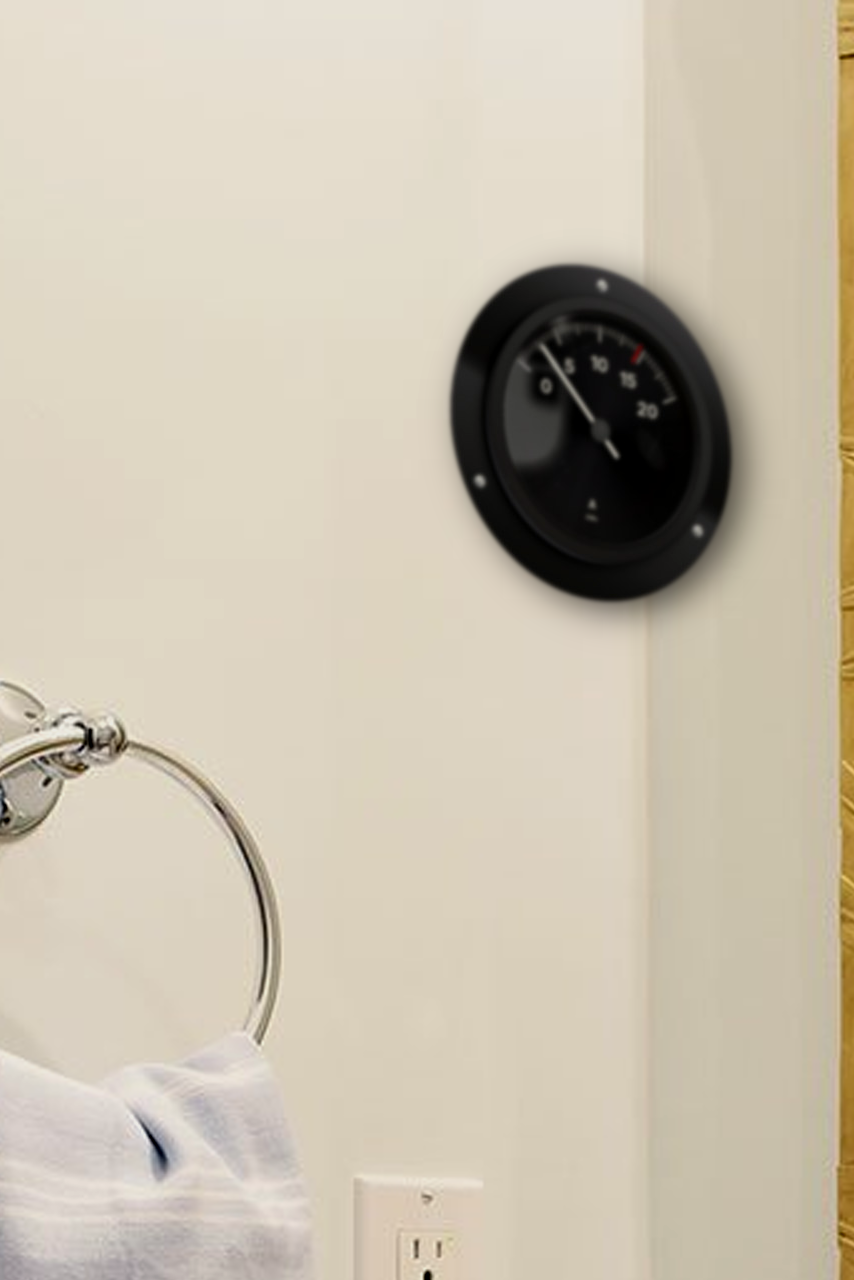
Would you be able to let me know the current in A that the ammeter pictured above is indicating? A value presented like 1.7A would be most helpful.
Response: 2.5A
